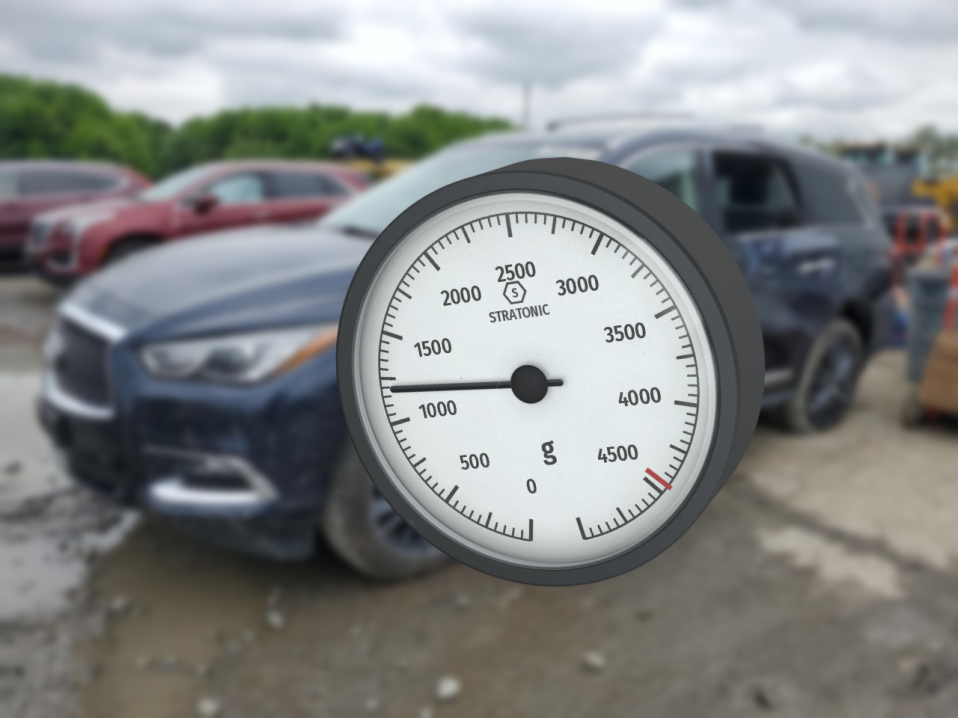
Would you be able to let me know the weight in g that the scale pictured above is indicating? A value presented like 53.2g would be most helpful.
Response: 1200g
